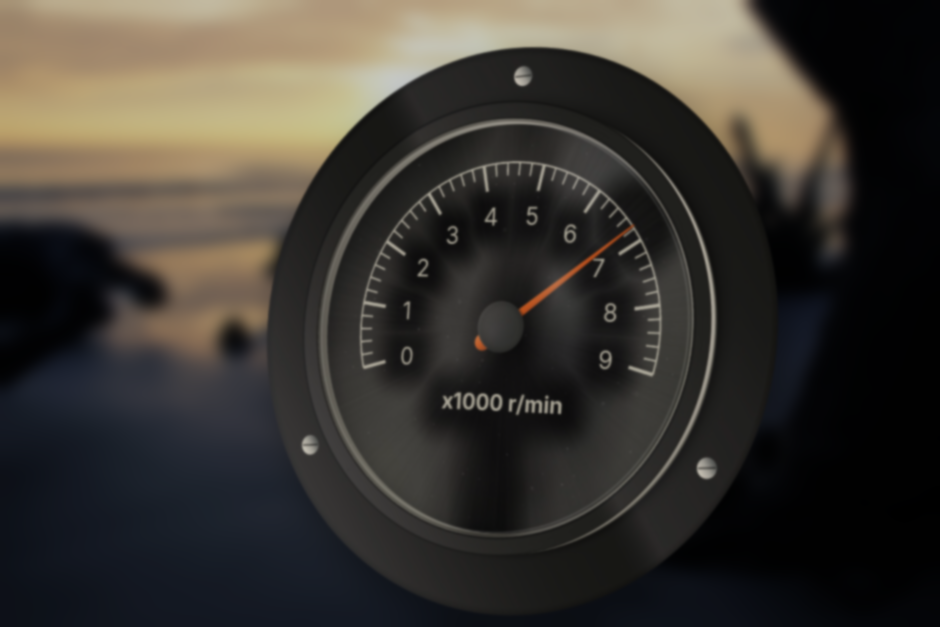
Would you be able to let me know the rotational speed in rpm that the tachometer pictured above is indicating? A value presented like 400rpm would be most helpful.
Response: 6800rpm
